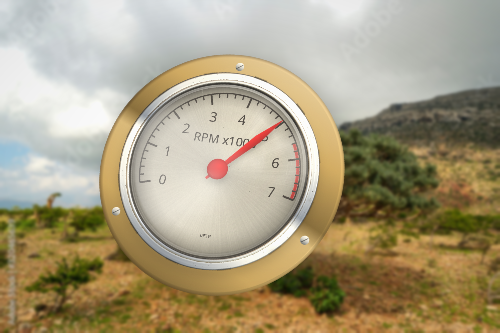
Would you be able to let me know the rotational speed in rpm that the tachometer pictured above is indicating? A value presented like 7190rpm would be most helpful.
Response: 5000rpm
